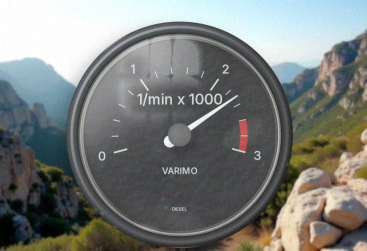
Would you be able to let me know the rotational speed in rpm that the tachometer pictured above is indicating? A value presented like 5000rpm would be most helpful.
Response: 2300rpm
